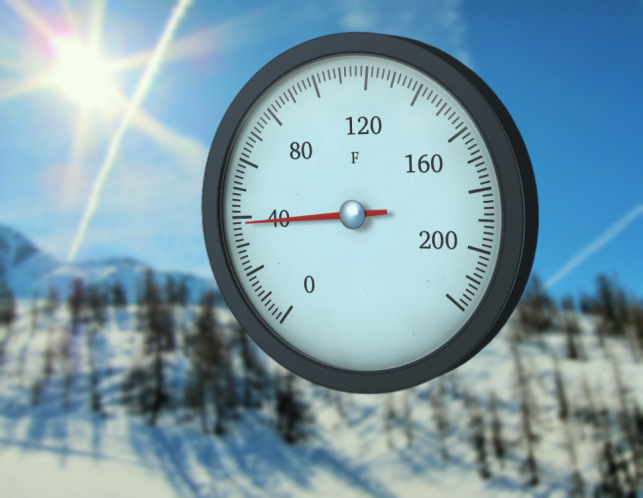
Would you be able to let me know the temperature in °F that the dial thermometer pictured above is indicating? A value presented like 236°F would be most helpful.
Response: 38°F
